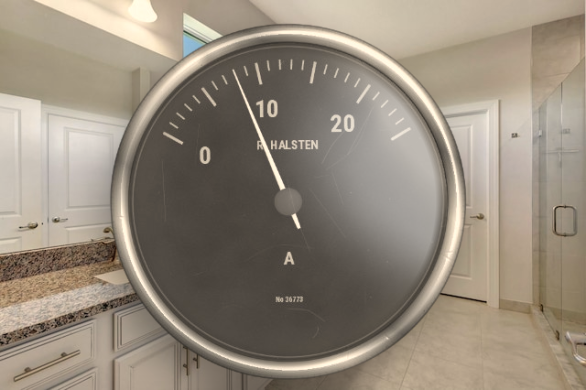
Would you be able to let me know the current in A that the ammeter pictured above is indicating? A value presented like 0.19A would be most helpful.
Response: 8A
